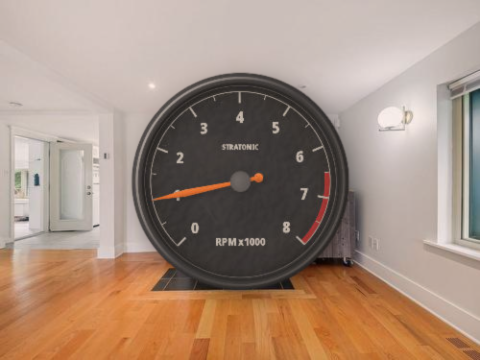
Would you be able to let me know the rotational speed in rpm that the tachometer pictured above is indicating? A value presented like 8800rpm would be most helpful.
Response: 1000rpm
